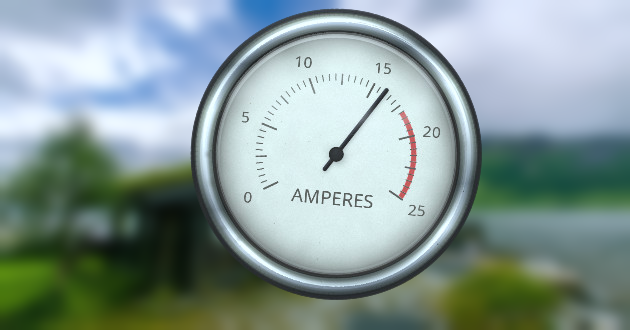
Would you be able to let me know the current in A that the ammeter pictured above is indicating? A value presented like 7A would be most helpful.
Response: 16A
